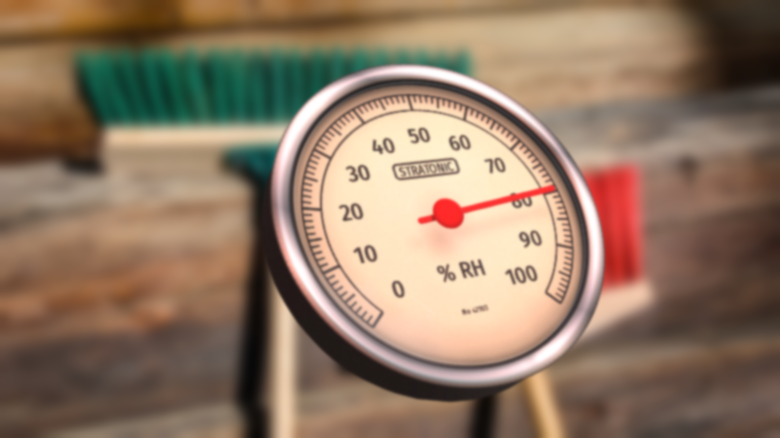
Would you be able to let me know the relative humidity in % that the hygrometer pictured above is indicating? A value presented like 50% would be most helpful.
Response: 80%
